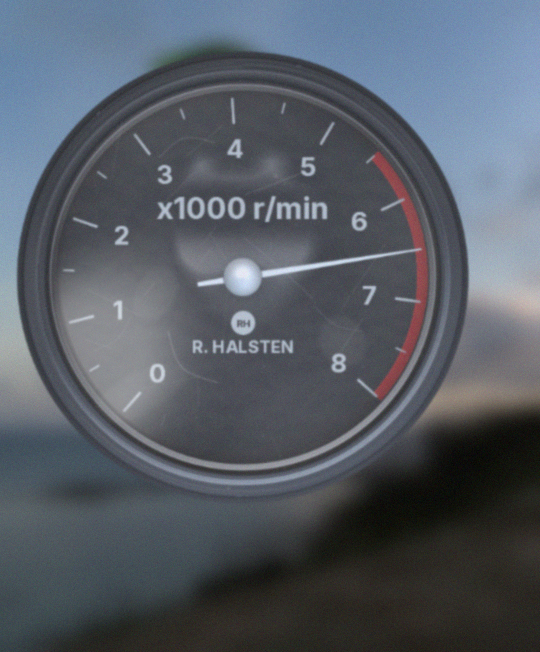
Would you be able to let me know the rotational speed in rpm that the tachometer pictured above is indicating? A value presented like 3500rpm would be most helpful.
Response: 6500rpm
